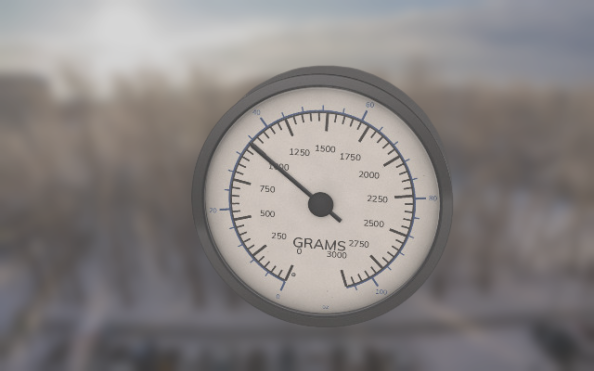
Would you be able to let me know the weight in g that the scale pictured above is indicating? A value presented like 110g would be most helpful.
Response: 1000g
